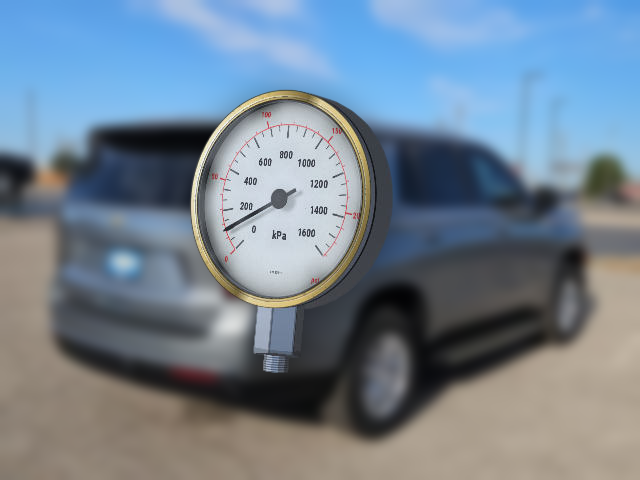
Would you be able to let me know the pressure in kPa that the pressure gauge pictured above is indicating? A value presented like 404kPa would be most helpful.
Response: 100kPa
